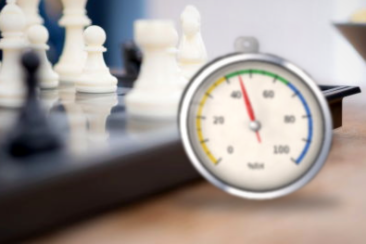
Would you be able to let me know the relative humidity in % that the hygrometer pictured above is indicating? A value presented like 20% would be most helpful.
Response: 45%
